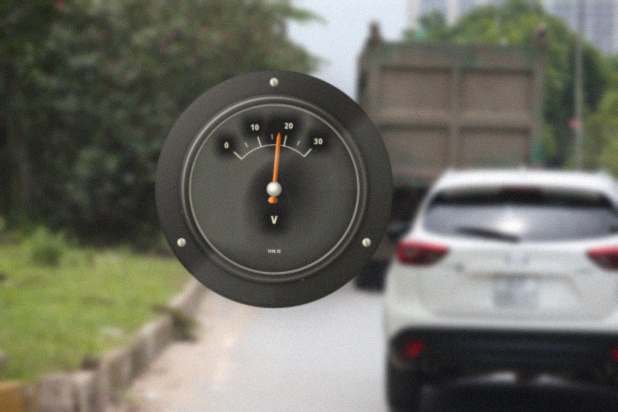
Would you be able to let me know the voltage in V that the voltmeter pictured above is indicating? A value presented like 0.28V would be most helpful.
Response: 17.5V
